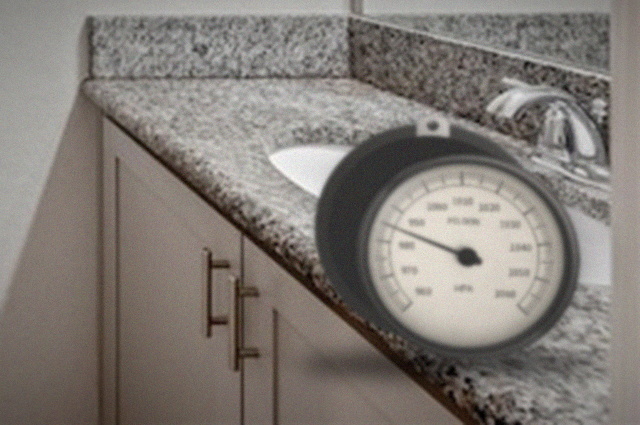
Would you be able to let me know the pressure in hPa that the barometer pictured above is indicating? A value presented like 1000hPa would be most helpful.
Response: 985hPa
